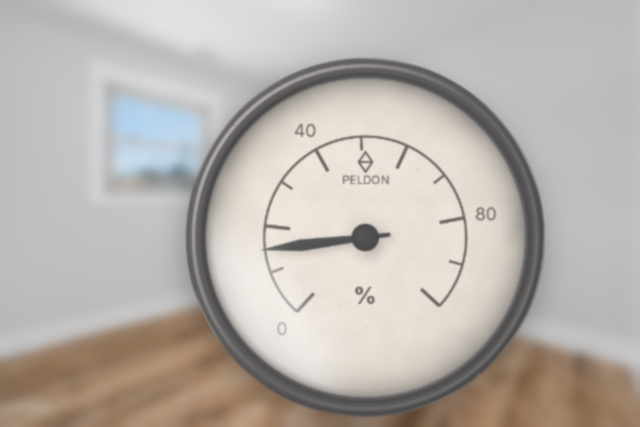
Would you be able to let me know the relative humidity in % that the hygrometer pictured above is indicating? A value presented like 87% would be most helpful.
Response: 15%
